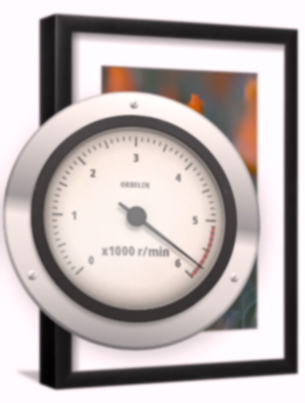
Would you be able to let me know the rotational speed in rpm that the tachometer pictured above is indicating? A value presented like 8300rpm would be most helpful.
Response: 5800rpm
